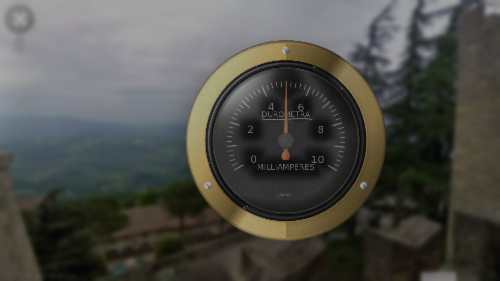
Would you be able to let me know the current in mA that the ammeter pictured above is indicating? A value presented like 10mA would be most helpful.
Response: 5mA
